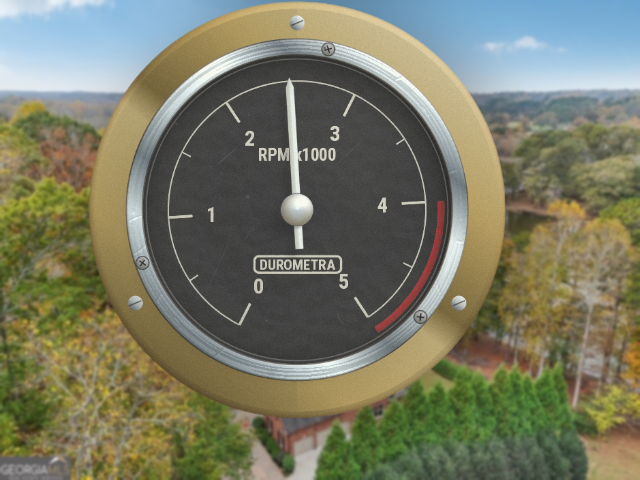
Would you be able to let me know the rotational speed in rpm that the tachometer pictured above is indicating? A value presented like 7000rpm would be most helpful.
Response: 2500rpm
